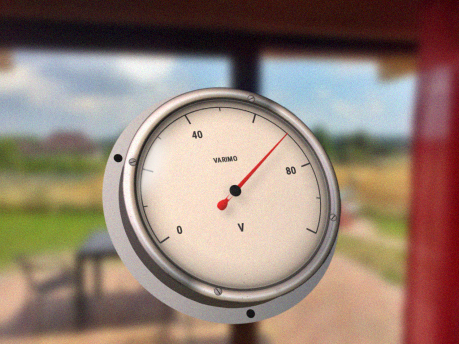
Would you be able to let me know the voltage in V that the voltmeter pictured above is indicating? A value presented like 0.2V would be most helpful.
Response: 70V
